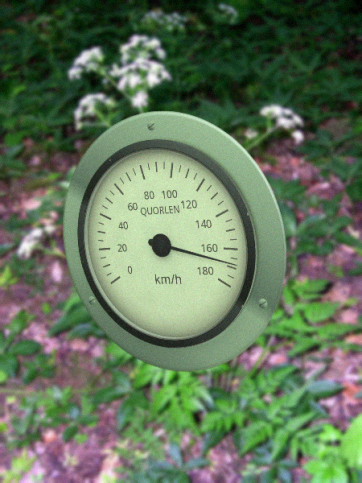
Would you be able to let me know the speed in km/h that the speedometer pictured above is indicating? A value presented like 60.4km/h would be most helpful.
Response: 167.5km/h
